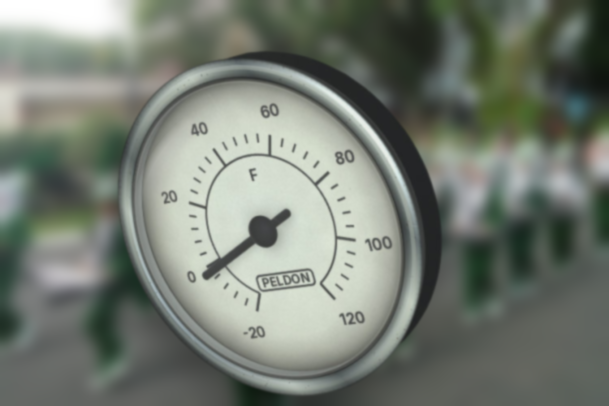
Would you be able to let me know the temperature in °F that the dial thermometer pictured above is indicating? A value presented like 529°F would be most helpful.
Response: -2°F
